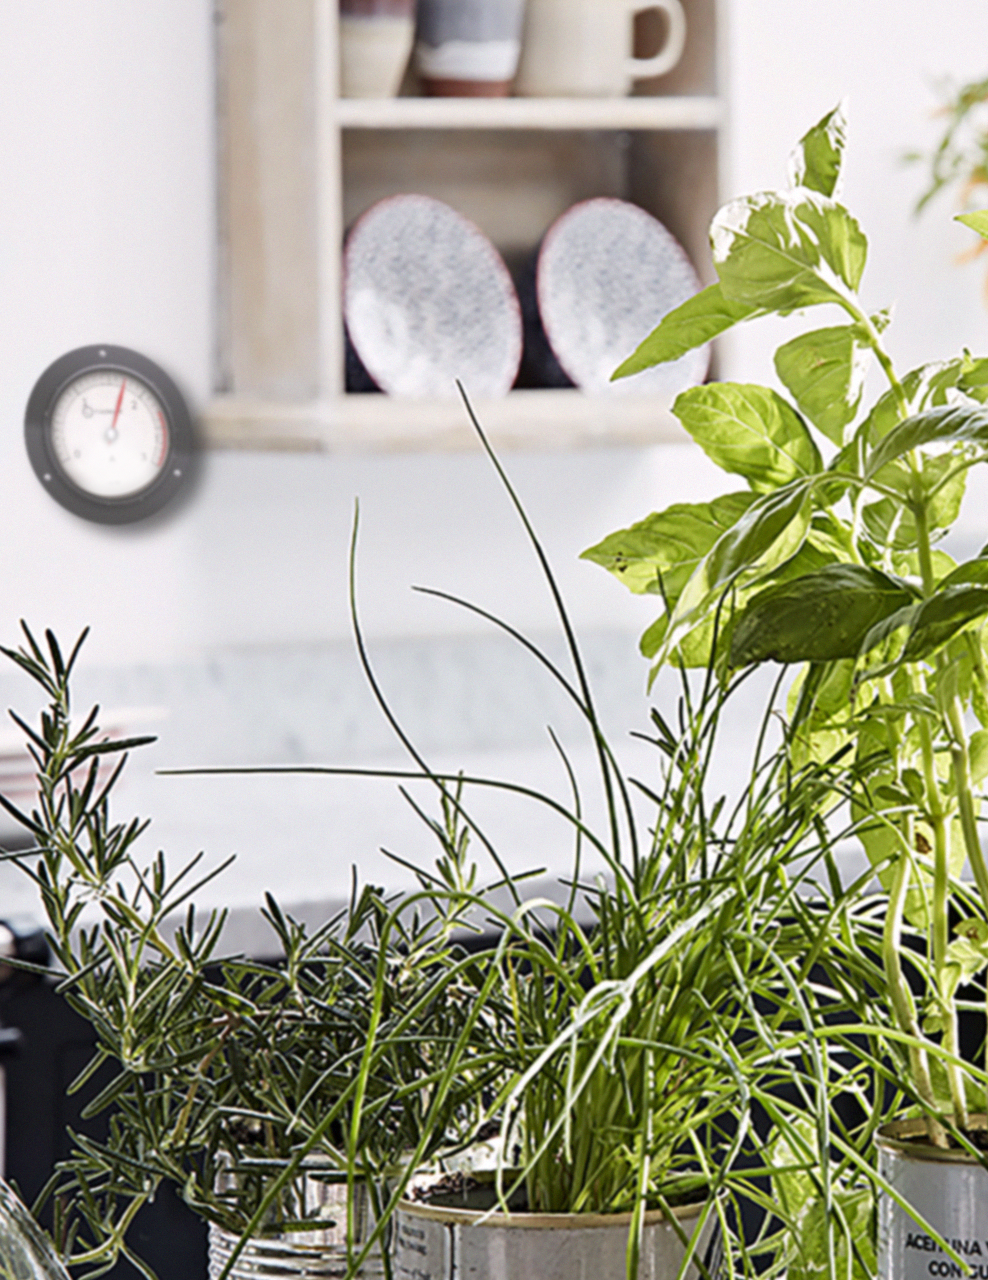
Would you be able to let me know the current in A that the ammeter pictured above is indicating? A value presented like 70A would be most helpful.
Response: 1.7A
